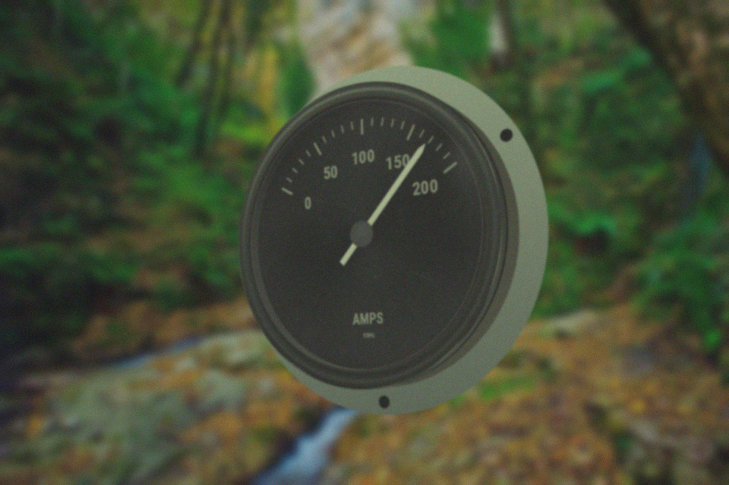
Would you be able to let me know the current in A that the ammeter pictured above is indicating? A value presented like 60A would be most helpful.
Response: 170A
